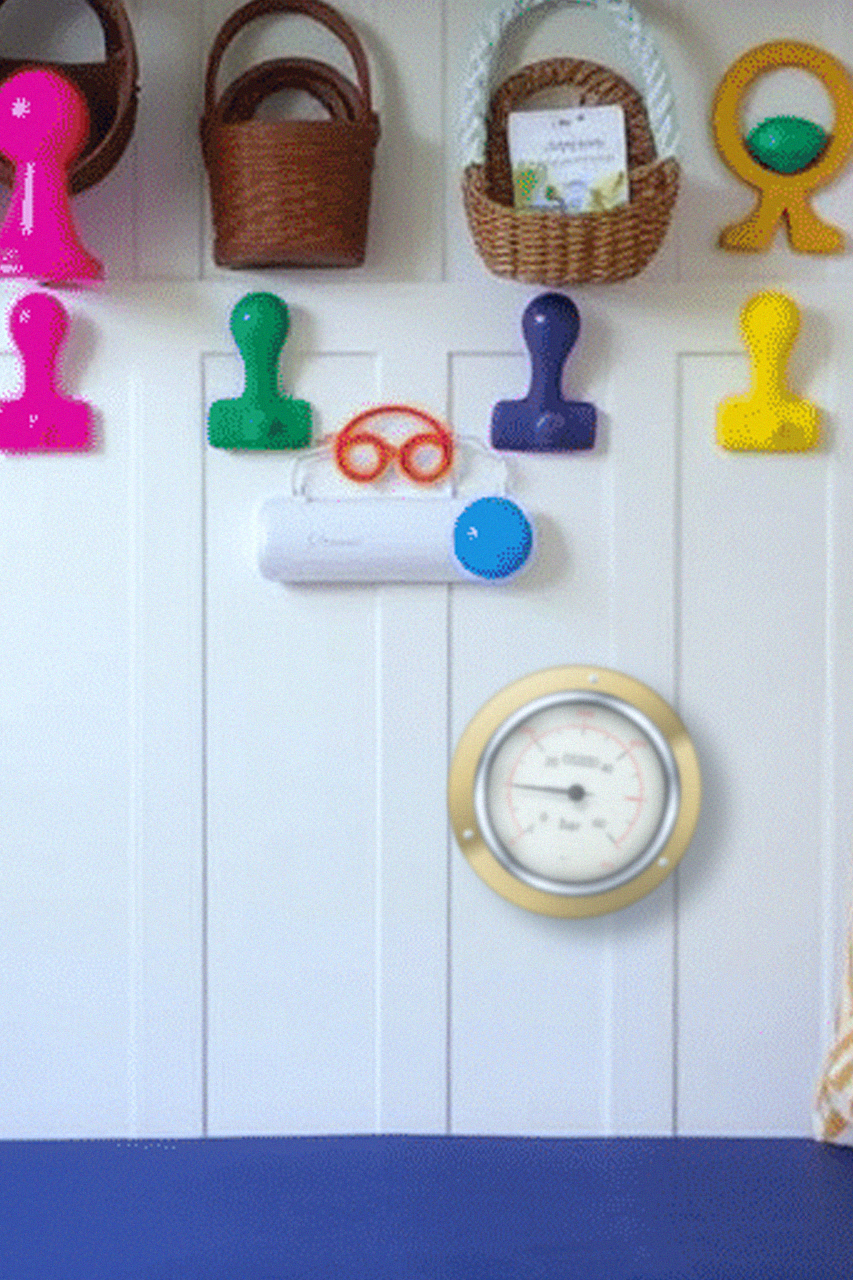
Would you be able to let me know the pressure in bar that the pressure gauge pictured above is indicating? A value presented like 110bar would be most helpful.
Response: 10bar
